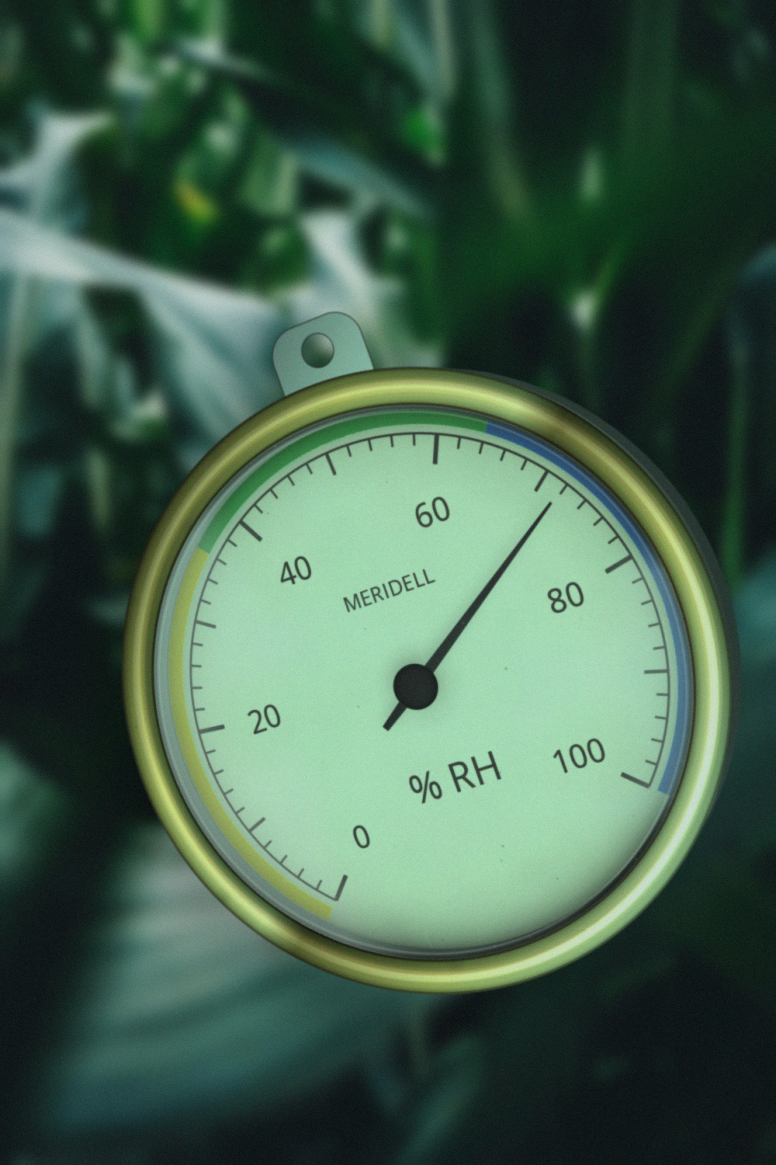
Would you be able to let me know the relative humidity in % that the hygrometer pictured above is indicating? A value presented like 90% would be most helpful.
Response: 72%
